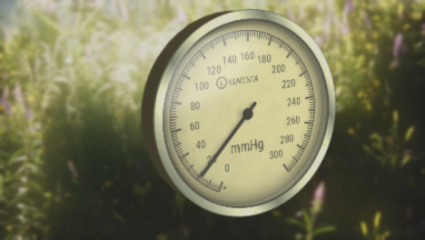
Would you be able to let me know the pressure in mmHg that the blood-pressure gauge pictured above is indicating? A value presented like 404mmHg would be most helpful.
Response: 20mmHg
